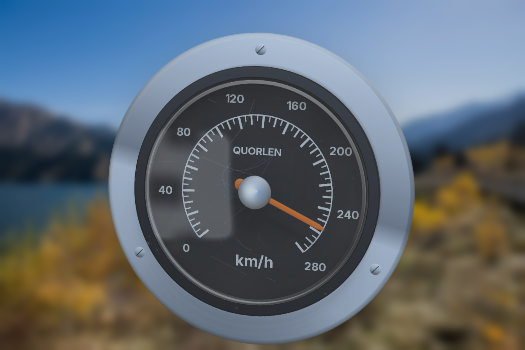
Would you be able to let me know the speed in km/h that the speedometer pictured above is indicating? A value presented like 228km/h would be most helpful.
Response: 255km/h
